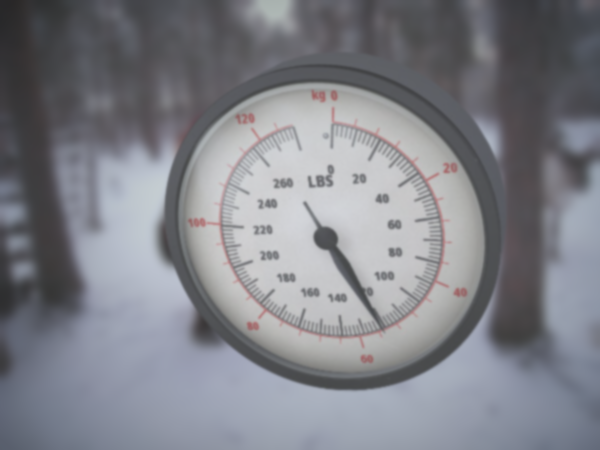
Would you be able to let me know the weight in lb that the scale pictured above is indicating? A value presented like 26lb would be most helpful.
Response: 120lb
